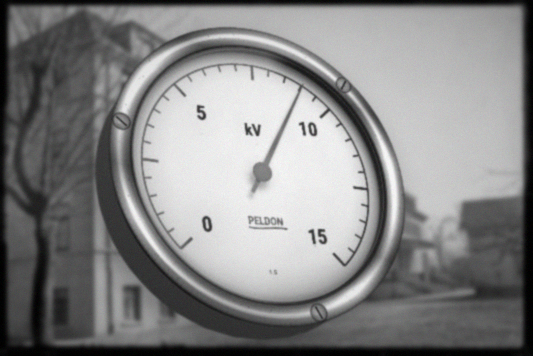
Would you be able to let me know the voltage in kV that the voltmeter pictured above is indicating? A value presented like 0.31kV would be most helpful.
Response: 9kV
